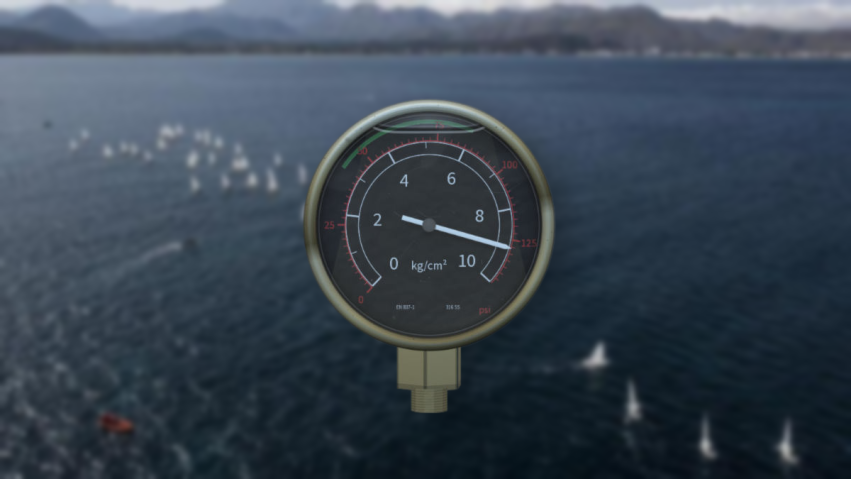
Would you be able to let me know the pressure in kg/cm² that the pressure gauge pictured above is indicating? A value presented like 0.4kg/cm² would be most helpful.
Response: 9kg/cm²
